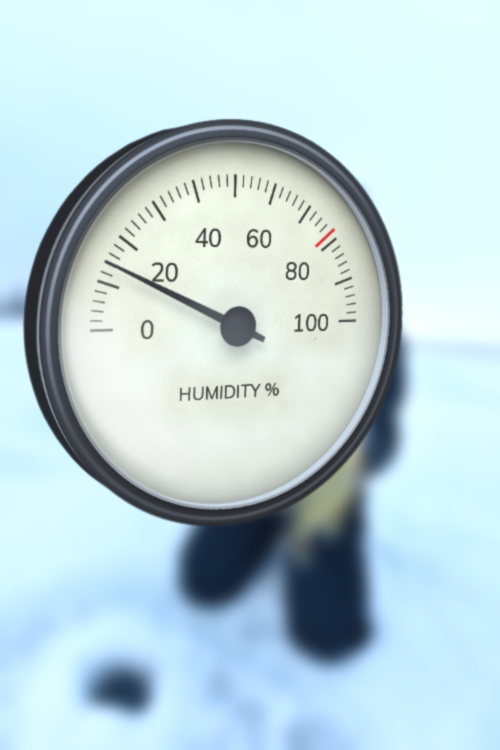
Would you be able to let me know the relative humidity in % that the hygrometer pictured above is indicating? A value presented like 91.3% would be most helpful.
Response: 14%
